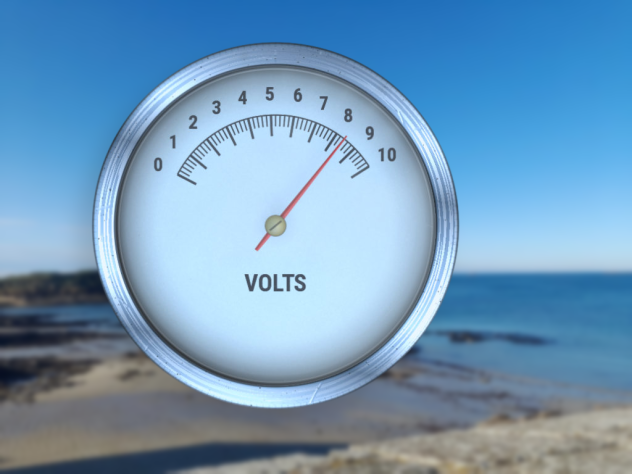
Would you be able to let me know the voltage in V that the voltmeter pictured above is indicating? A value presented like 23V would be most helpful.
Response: 8.4V
